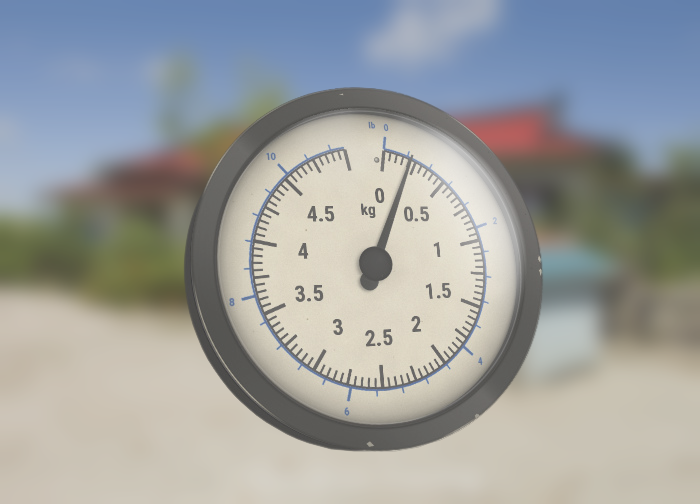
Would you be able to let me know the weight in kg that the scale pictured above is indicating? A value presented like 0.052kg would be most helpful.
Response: 0.2kg
